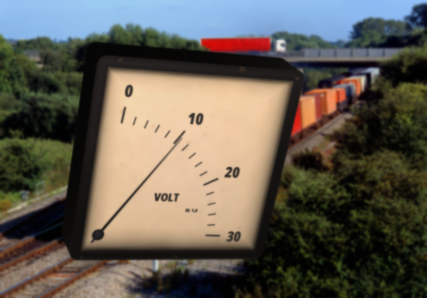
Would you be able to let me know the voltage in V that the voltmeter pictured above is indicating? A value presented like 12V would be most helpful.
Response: 10V
